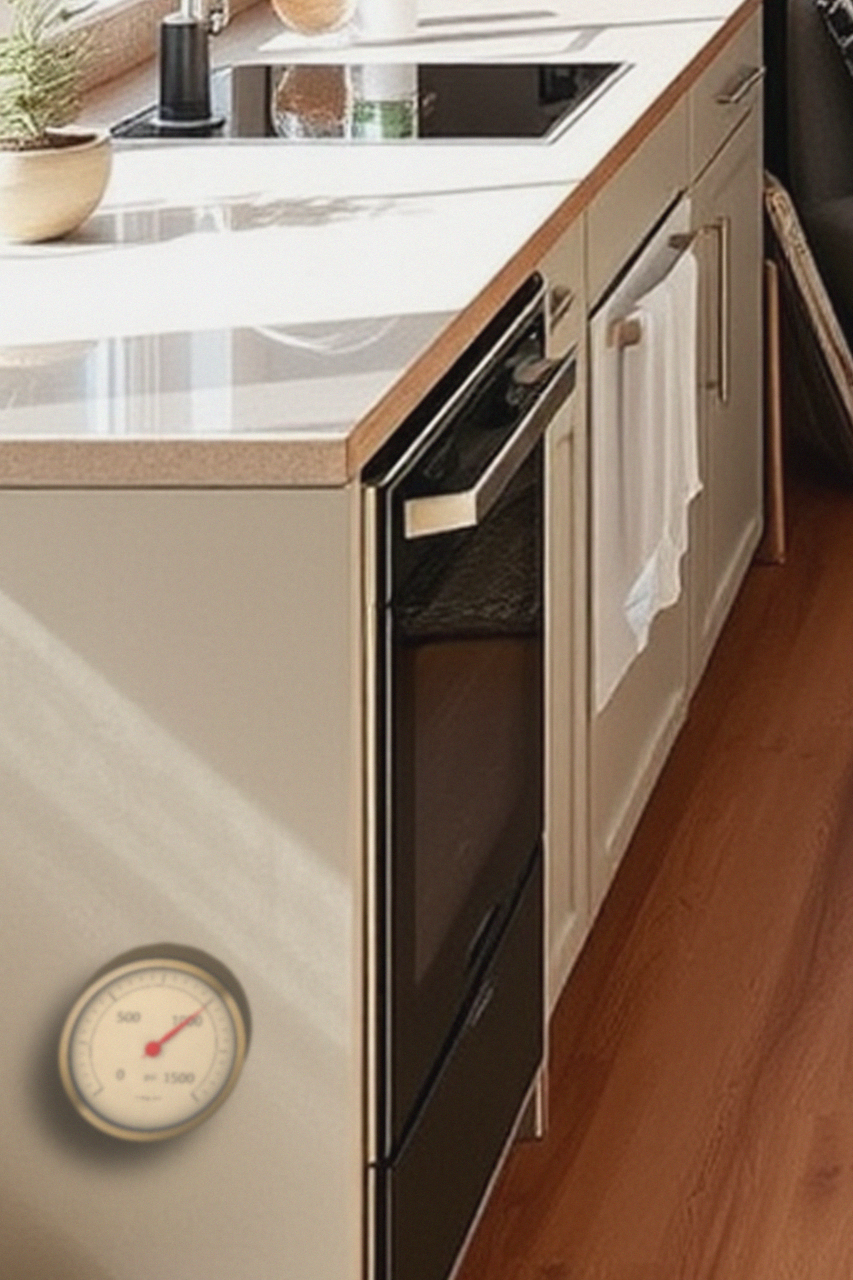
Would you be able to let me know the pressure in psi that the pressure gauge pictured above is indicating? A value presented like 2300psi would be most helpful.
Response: 1000psi
